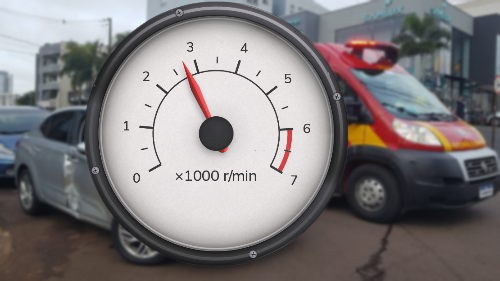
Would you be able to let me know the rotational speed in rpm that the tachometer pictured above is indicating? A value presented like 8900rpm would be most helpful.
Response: 2750rpm
